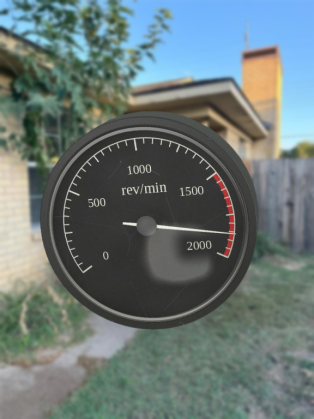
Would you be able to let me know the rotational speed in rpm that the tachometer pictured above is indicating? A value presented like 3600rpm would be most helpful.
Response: 1850rpm
